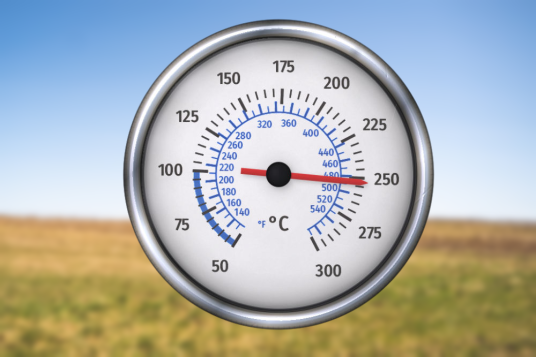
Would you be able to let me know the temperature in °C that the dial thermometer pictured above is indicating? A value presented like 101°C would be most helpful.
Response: 252.5°C
